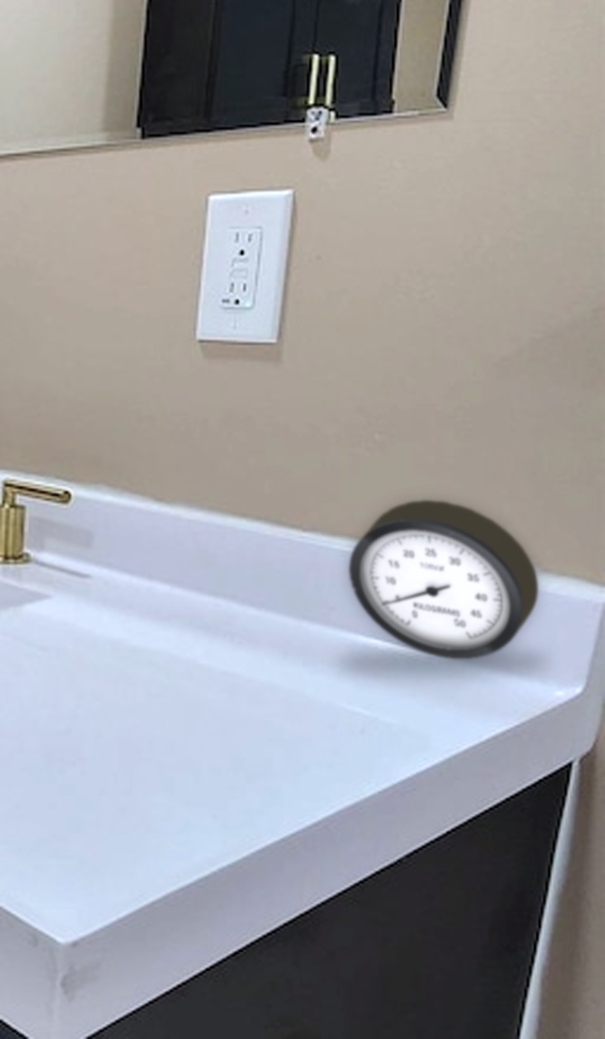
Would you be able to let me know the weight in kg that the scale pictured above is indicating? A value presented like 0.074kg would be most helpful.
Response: 5kg
